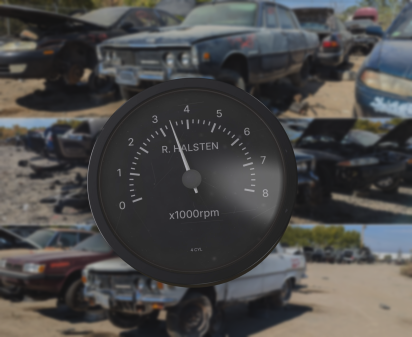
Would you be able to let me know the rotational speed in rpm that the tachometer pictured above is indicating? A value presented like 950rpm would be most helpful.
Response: 3400rpm
